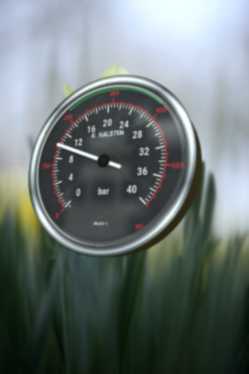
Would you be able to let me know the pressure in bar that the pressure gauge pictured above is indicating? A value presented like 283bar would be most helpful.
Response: 10bar
